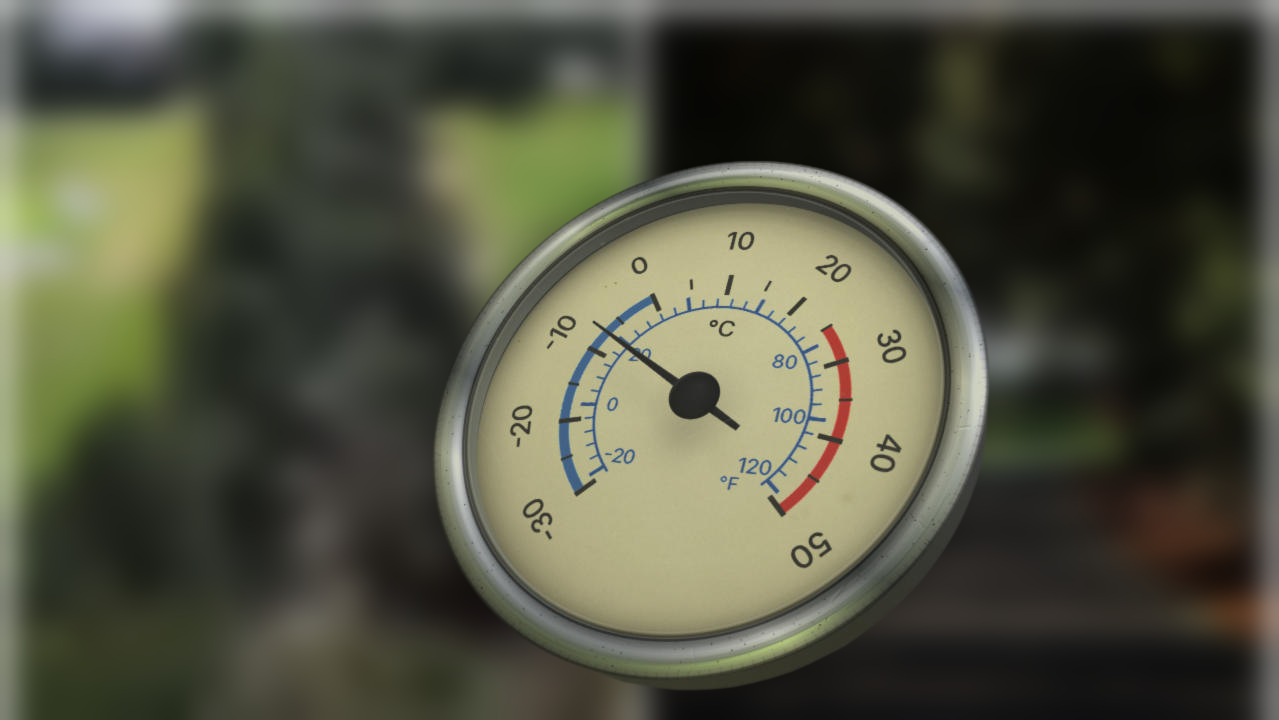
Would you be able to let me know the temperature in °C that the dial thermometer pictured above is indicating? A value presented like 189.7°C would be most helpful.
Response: -7.5°C
